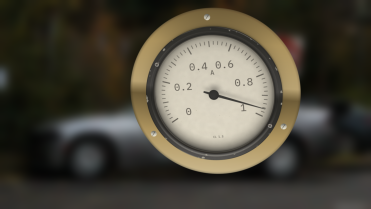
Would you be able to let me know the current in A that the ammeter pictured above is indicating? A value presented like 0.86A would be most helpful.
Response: 0.96A
